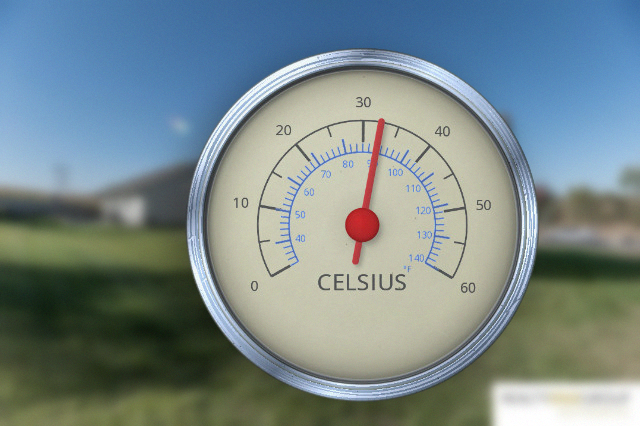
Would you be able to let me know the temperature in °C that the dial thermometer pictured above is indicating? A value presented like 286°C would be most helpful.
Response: 32.5°C
